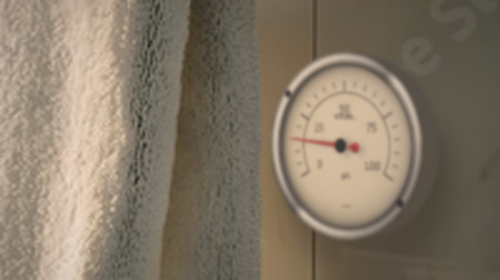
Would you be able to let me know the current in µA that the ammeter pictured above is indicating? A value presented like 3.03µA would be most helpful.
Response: 15µA
